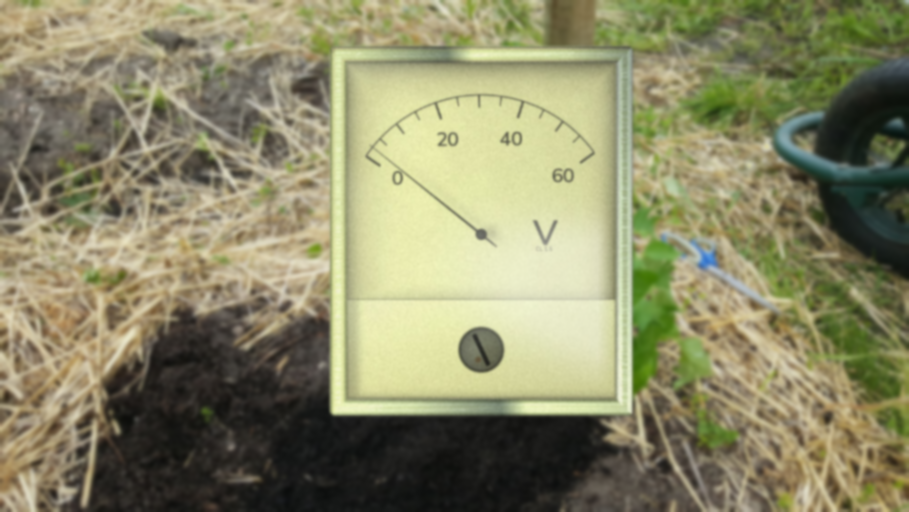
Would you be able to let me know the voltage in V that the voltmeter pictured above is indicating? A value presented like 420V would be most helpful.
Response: 2.5V
